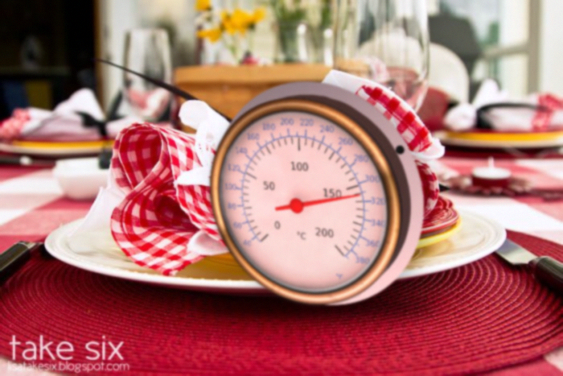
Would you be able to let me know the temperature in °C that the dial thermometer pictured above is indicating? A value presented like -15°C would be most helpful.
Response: 155°C
